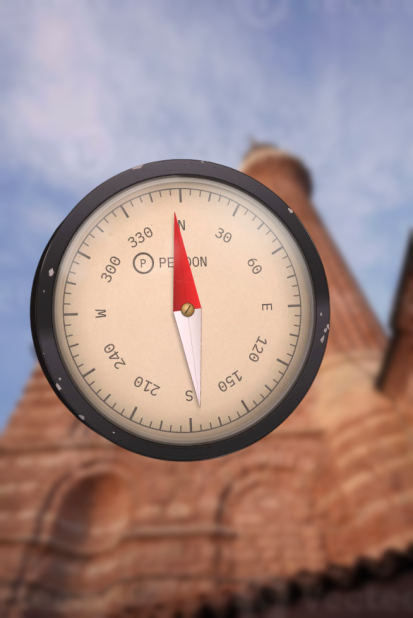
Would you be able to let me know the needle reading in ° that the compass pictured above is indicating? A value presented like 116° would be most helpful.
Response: 355°
